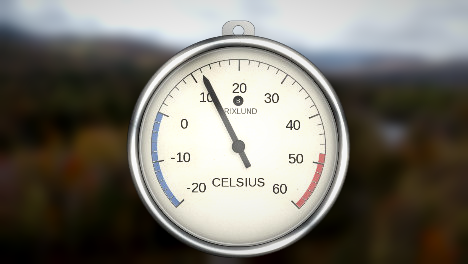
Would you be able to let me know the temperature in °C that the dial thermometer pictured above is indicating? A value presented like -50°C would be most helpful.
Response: 12°C
